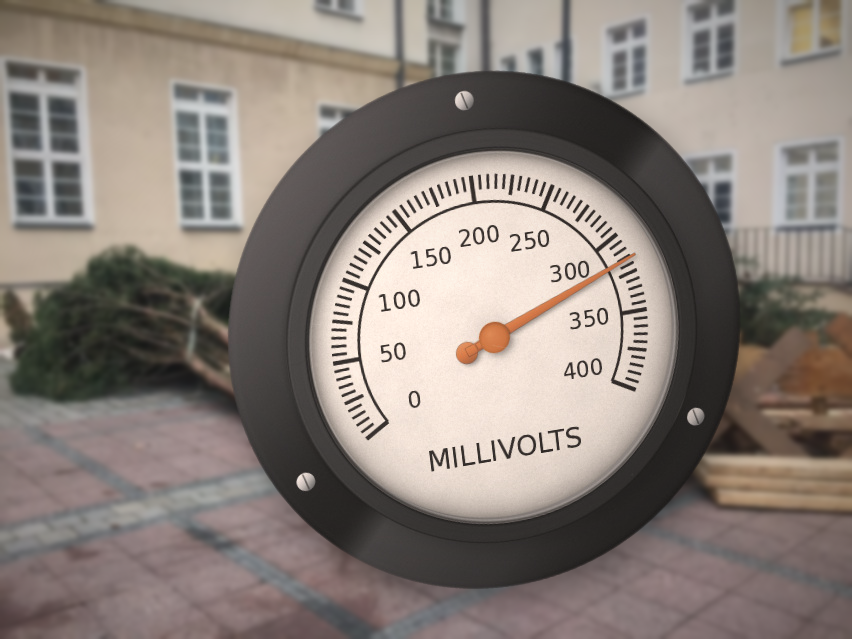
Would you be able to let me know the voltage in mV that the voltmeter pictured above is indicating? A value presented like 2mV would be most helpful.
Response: 315mV
